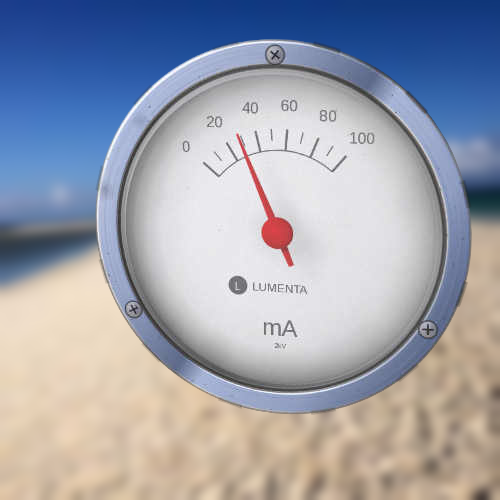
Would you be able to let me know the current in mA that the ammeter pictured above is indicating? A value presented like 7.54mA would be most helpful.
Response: 30mA
